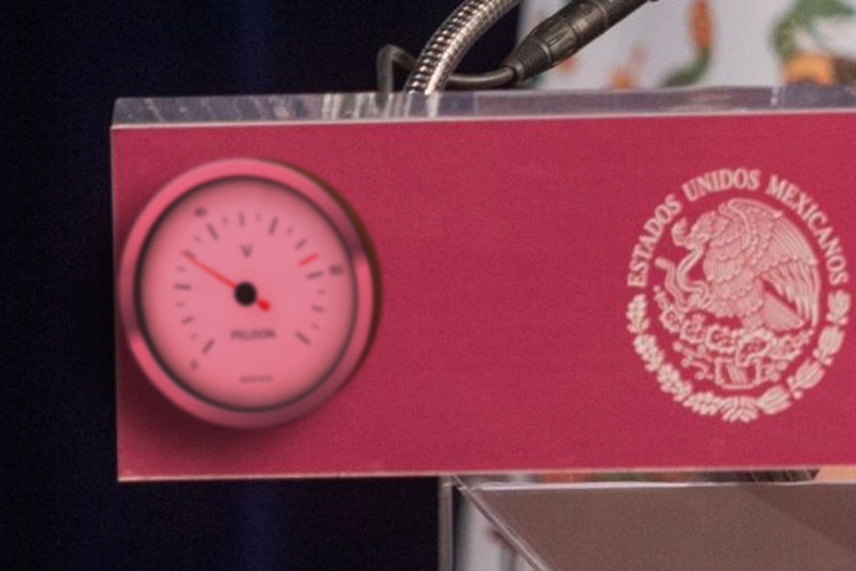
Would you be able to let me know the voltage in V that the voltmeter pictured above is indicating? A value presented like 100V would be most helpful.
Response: 30V
